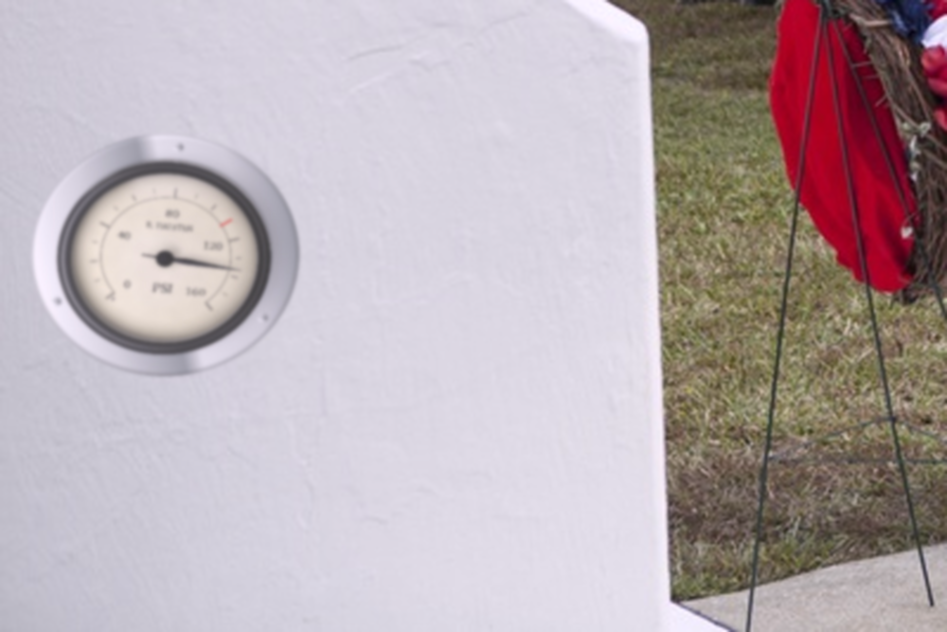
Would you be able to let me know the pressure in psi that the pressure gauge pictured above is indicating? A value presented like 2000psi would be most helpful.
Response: 135psi
